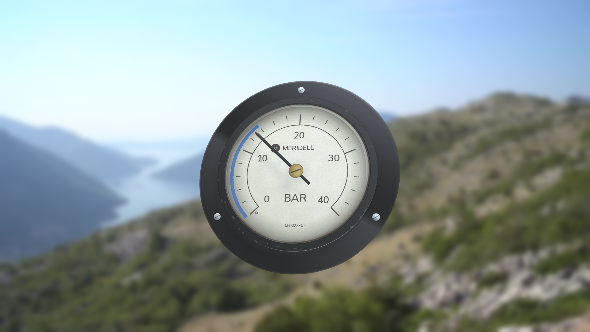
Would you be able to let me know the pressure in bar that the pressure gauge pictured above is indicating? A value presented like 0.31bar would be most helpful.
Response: 13bar
